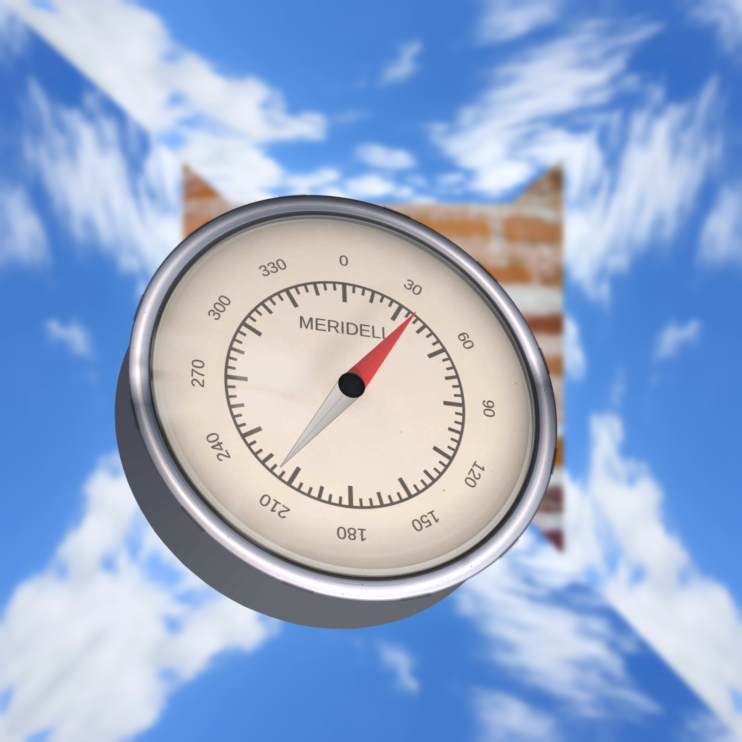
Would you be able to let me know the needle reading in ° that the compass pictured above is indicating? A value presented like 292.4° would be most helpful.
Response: 37.5°
